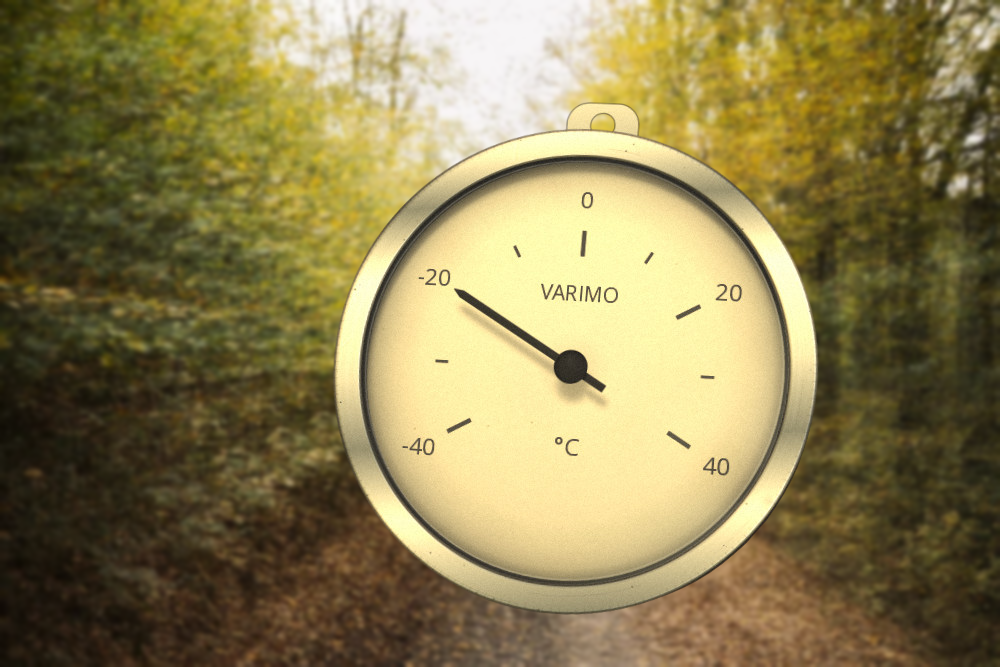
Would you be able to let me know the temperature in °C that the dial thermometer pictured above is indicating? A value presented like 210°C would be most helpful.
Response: -20°C
